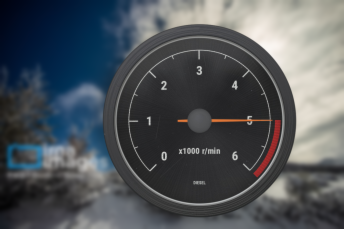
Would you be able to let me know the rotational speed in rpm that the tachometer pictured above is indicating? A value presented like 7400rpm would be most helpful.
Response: 5000rpm
